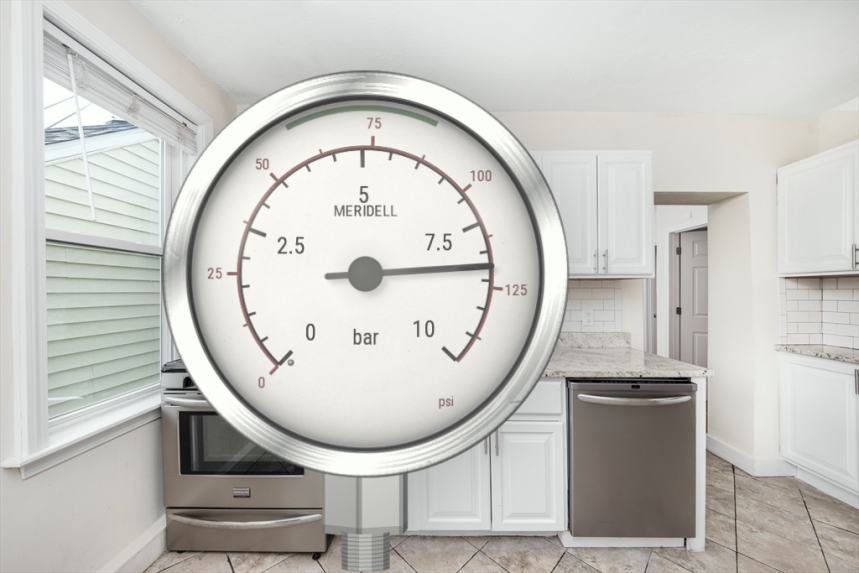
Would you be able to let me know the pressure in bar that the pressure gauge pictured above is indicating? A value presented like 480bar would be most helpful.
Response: 8.25bar
